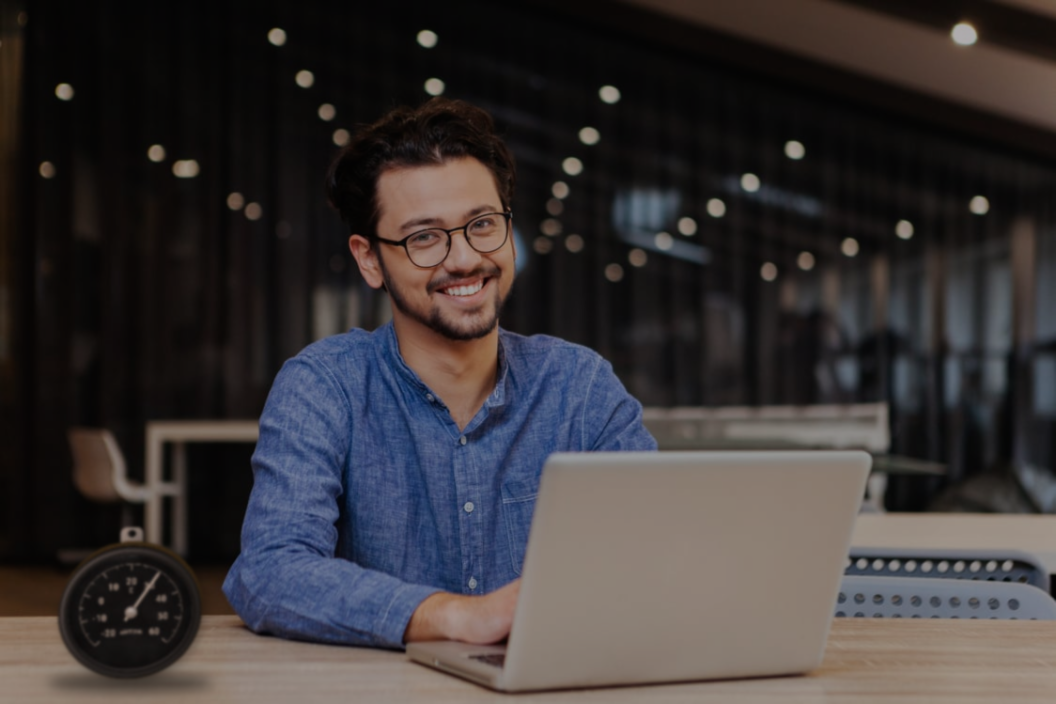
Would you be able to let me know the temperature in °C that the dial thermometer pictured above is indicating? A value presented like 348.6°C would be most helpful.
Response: 30°C
